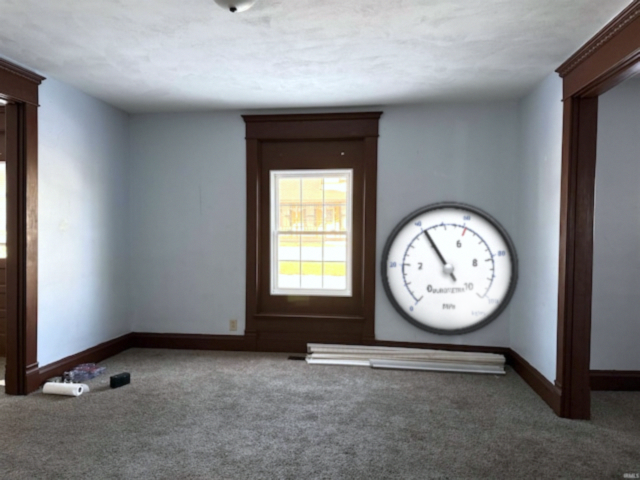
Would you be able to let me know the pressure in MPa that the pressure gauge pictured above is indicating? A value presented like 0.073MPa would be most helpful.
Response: 4MPa
